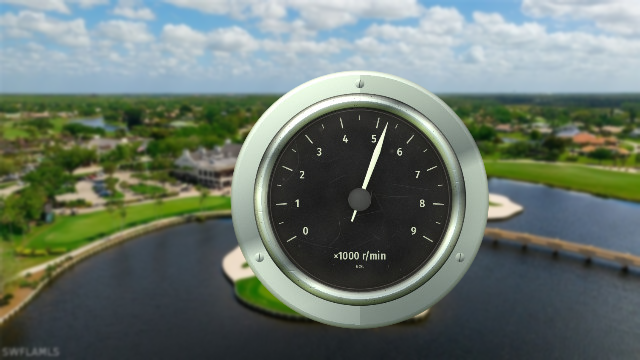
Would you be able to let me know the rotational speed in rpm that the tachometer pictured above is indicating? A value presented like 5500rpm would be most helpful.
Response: 5250rpm
